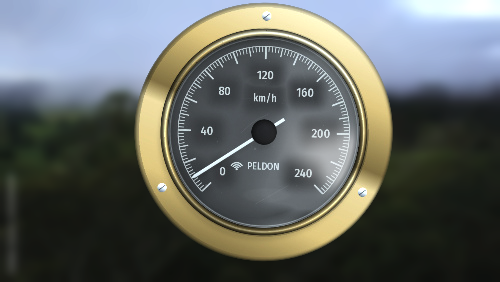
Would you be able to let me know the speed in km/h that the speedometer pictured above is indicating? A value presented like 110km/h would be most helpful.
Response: 10km/h
